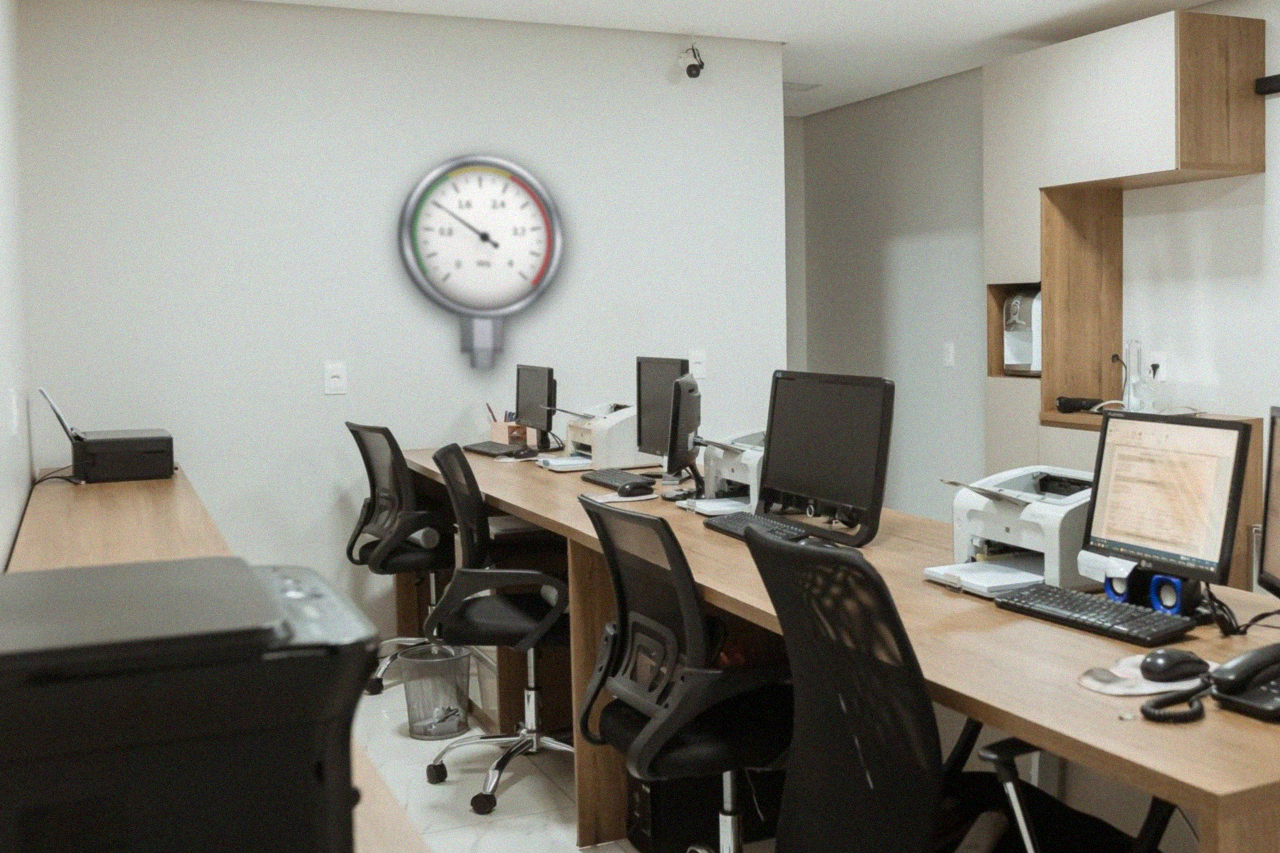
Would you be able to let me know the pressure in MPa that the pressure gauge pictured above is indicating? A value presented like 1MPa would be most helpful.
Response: 1.2MPa
